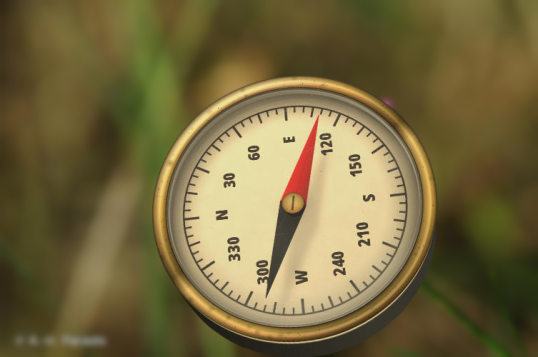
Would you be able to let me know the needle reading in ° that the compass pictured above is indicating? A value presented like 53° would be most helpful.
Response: 110°
